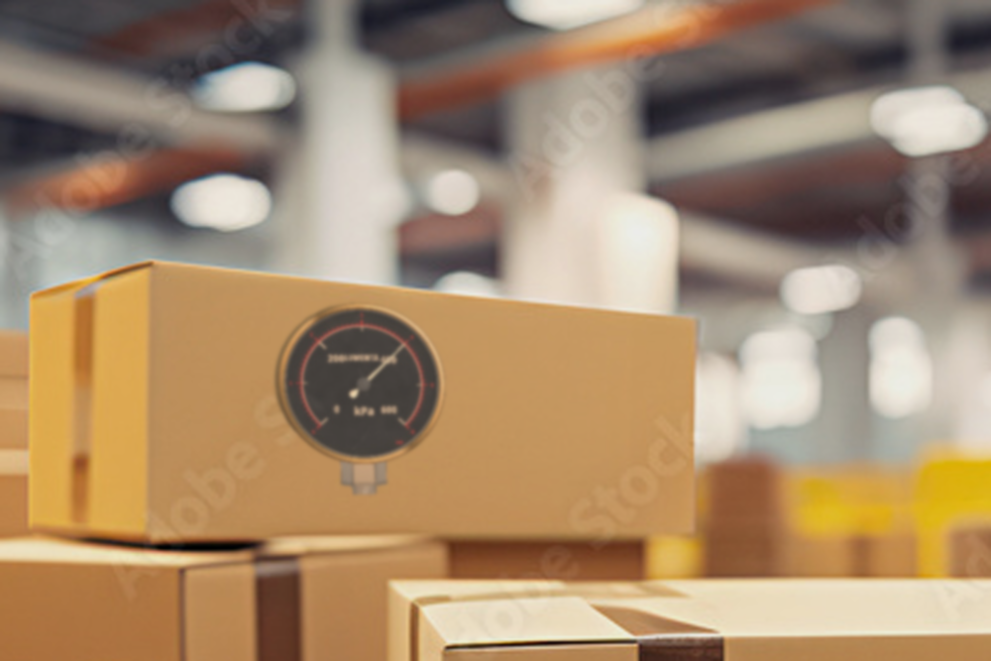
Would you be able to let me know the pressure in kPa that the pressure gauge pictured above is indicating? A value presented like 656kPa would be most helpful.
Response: 400kPa
